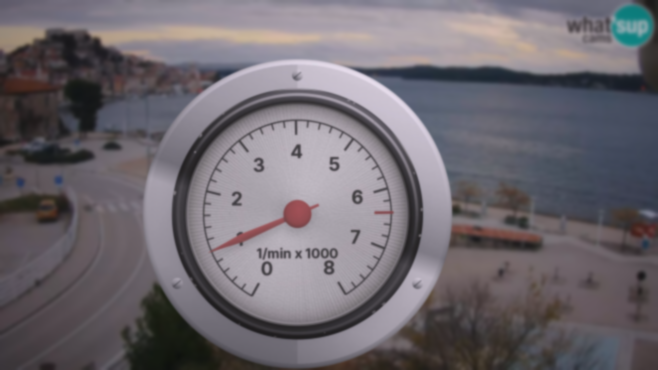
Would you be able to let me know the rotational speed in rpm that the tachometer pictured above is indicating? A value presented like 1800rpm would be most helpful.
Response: 1000rpm
